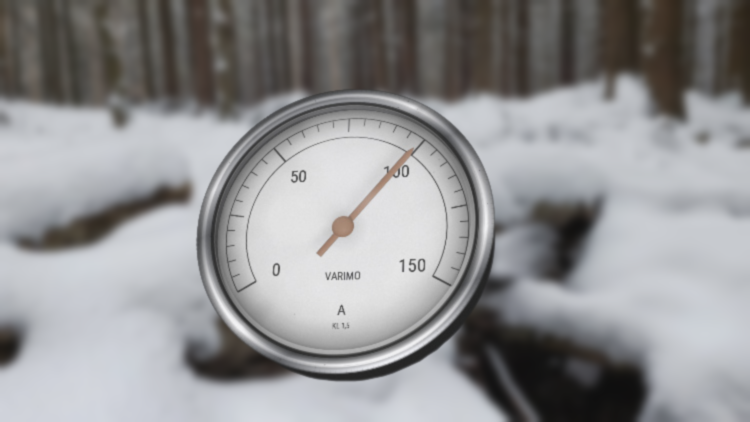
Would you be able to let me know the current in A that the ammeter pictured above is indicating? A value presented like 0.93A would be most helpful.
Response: 100A
